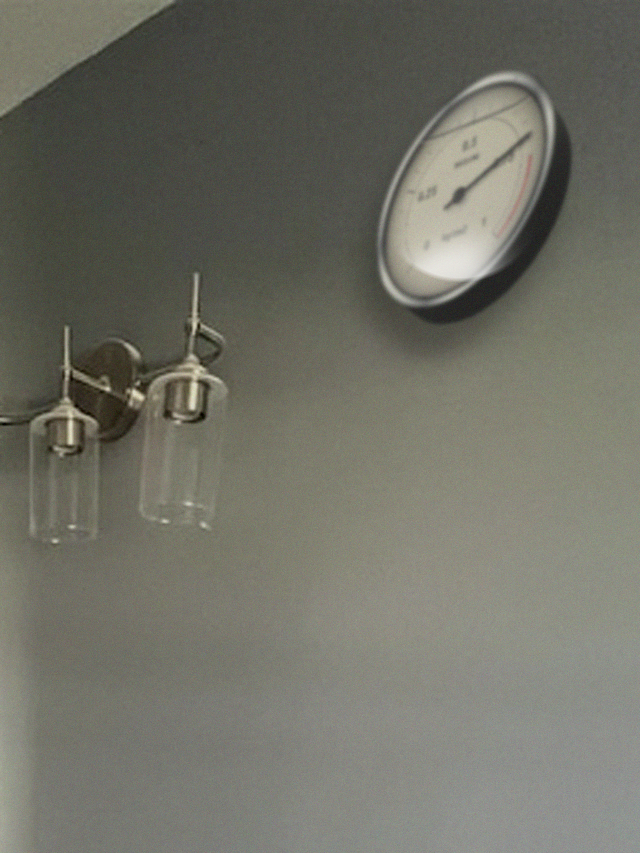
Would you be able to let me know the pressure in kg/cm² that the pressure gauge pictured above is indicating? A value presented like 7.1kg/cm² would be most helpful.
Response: 0.75kg/cm²
